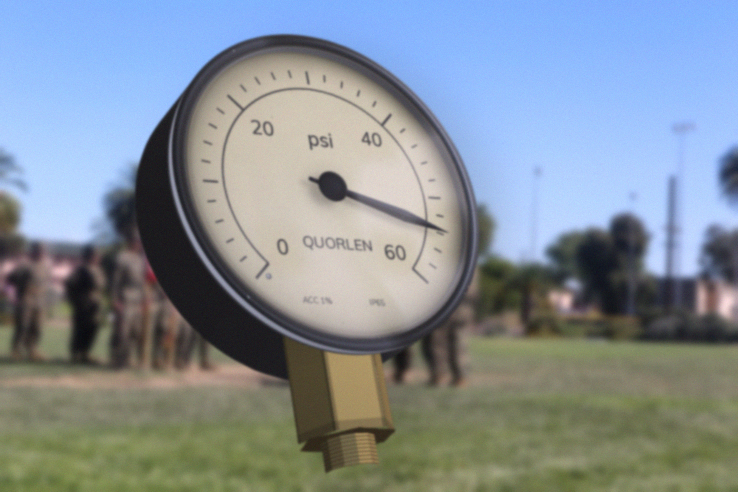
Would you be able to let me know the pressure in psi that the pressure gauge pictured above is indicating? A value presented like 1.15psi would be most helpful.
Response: 54psi
